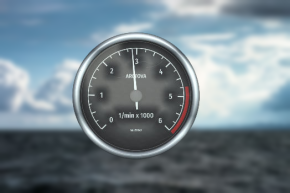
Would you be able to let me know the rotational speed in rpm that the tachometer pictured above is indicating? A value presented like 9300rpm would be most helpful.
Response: 2875rpm
